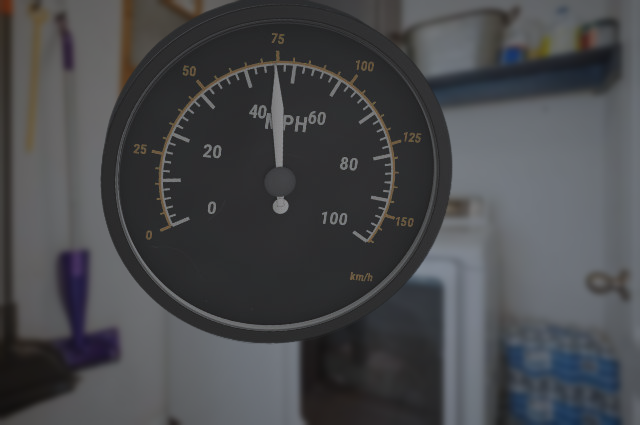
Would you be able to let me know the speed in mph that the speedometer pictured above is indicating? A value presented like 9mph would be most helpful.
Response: 46mph
